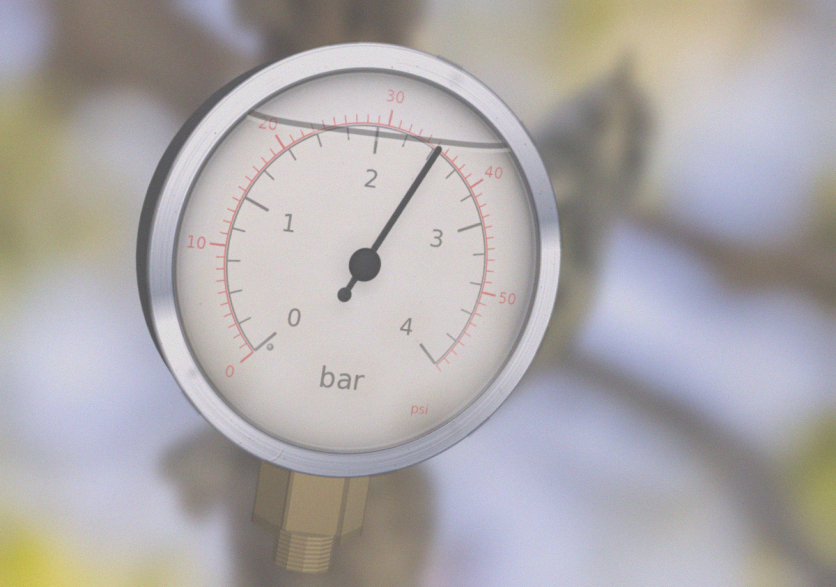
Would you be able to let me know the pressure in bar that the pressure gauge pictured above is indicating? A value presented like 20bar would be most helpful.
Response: 2.4bar
